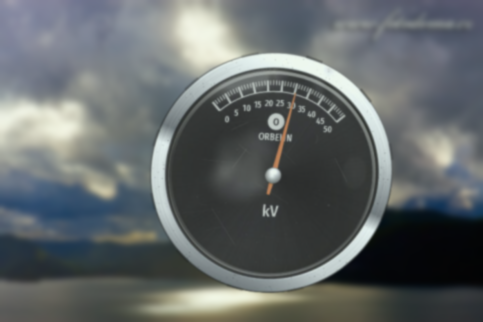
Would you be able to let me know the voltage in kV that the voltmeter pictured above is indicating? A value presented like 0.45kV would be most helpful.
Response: 30kV
